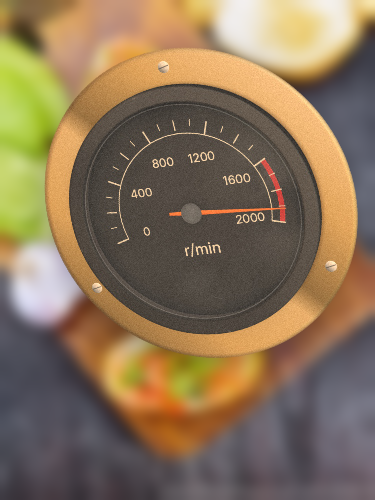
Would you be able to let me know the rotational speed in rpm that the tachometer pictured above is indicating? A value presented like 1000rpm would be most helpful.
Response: 1900rpm
